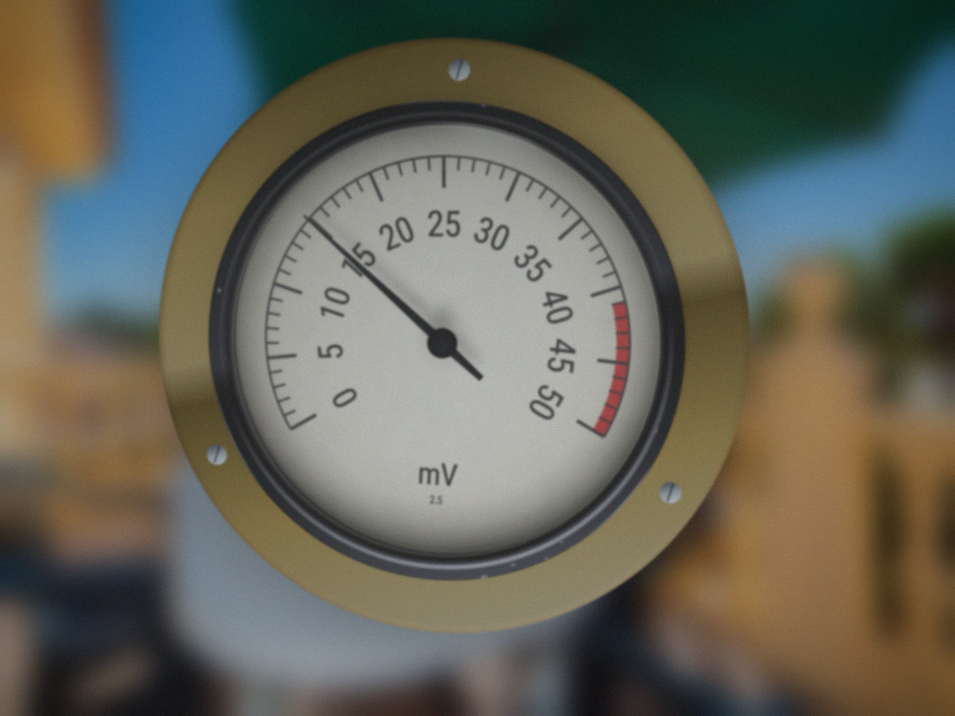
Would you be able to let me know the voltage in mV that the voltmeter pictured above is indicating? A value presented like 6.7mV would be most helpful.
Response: 15mV
